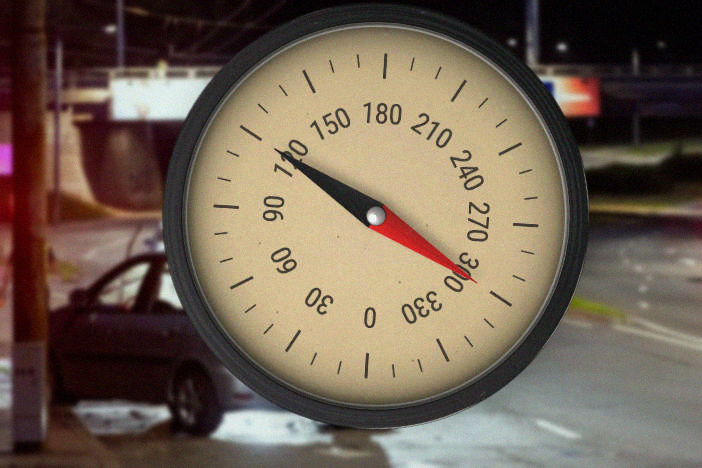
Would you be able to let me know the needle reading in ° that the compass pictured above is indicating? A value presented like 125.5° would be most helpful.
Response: 300°
